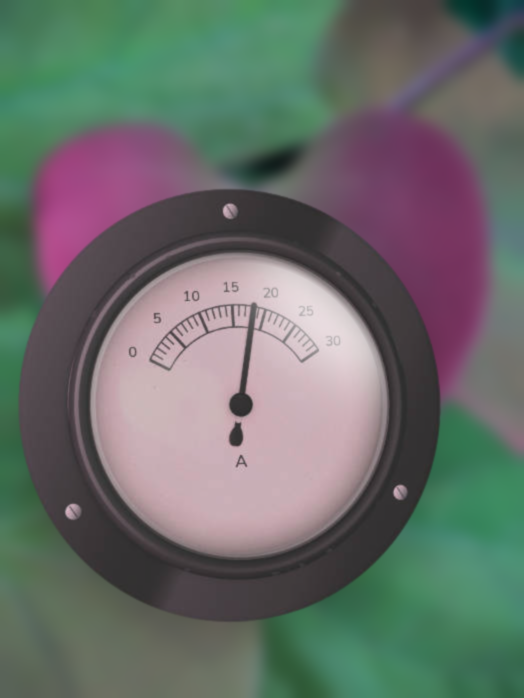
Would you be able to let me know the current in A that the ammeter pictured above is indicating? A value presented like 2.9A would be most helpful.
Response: 18A
